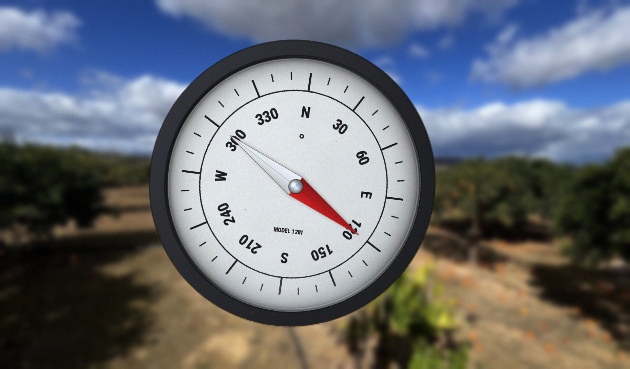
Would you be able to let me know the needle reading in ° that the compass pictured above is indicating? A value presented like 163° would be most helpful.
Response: 120°
